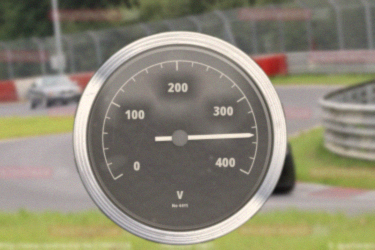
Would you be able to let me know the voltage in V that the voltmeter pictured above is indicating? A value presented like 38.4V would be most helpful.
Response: 350V
